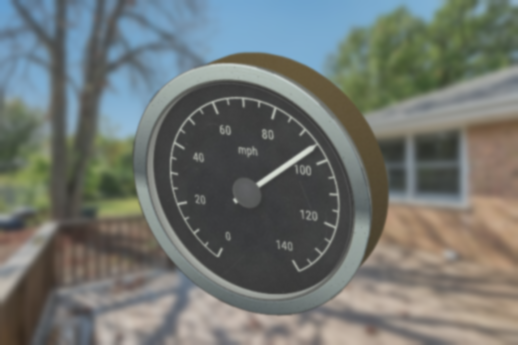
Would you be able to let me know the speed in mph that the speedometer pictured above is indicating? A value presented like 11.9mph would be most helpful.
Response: 95mph
